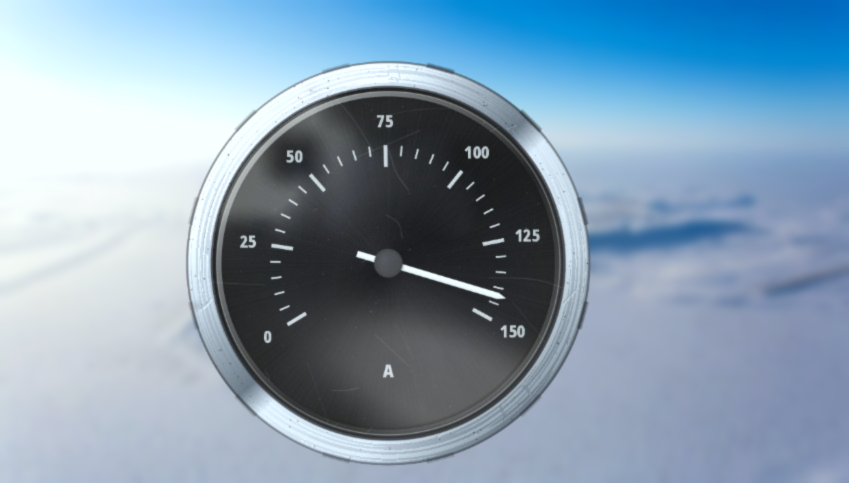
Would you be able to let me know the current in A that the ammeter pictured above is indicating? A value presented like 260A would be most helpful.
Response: 142.5A
